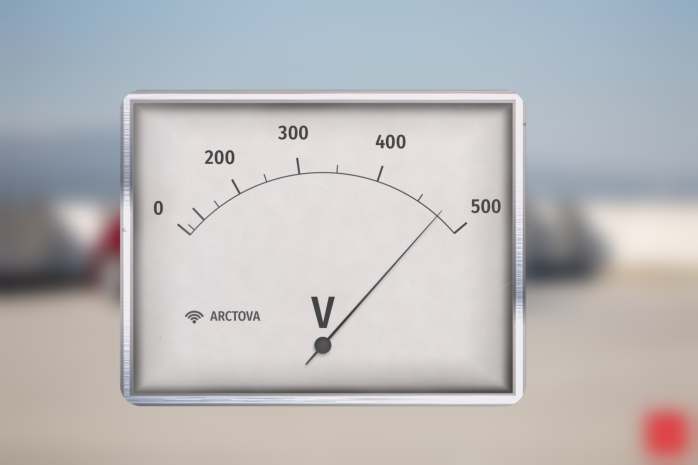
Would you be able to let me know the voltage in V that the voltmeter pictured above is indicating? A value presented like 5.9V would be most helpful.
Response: 475V
